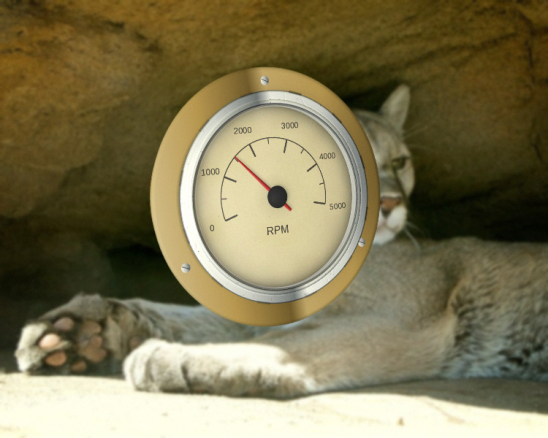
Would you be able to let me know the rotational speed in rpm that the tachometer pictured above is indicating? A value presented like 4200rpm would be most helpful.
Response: 1500rpm
